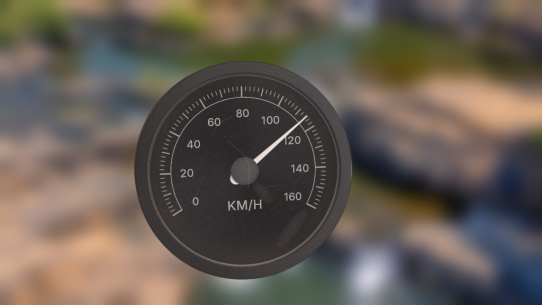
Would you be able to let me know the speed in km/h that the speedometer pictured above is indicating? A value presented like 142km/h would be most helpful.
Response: 114km/h
